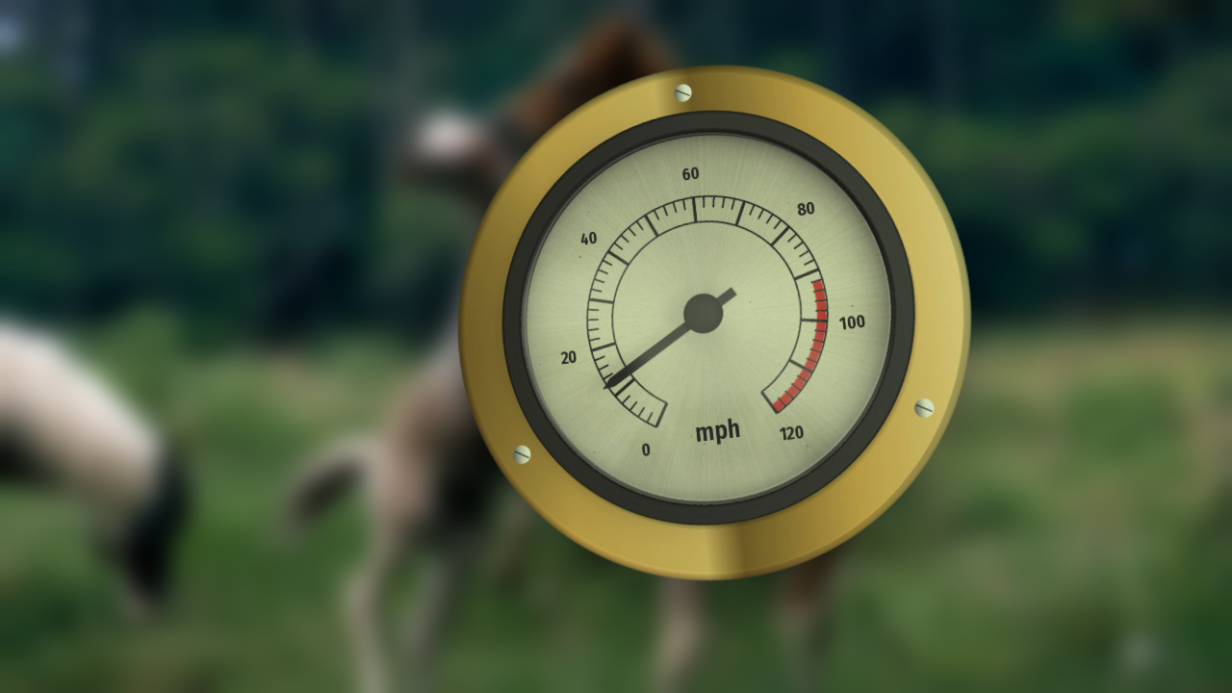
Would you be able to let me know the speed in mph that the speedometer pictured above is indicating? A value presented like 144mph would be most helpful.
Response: 12mph
